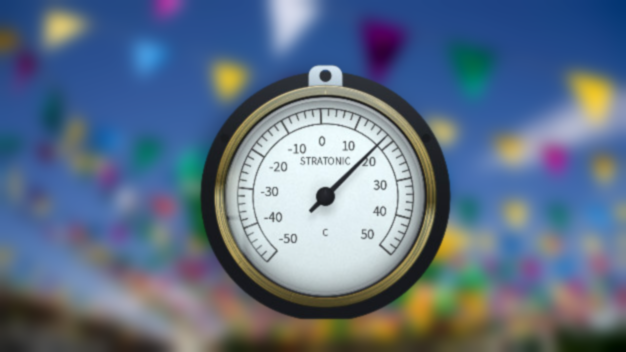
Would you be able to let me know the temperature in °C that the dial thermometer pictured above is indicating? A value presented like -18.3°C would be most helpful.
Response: 18°C
